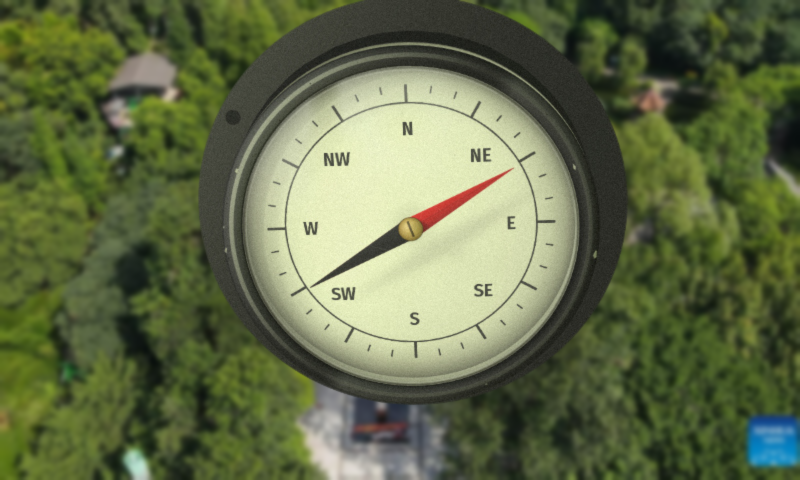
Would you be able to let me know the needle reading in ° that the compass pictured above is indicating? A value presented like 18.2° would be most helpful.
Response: 60°
